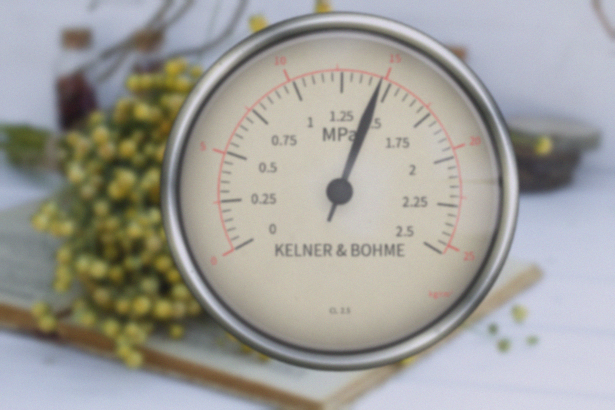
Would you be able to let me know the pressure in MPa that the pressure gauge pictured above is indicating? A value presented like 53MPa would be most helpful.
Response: 1.45MPa
